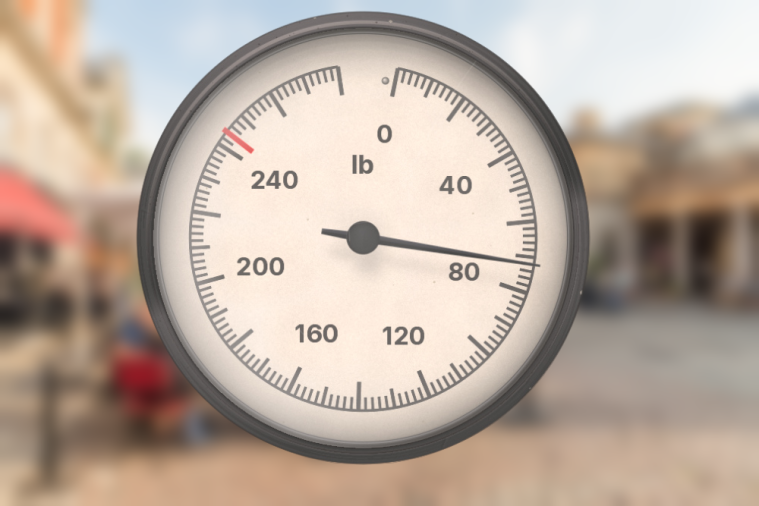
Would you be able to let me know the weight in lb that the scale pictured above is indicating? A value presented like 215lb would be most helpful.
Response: 72lb
